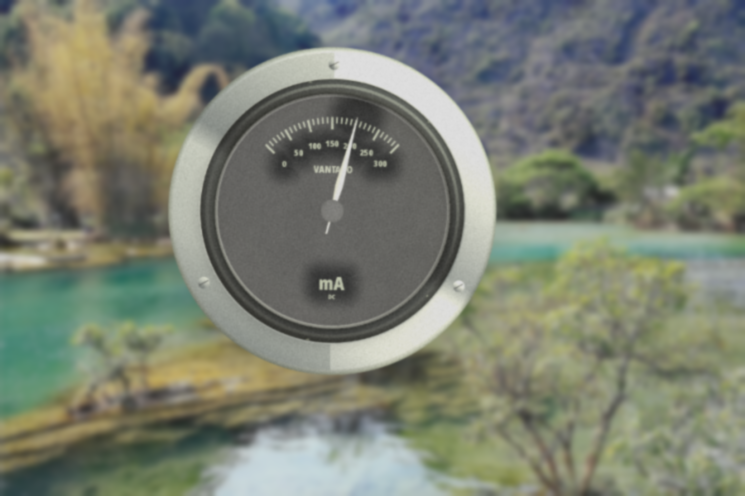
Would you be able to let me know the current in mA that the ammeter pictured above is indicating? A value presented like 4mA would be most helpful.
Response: 200mA
